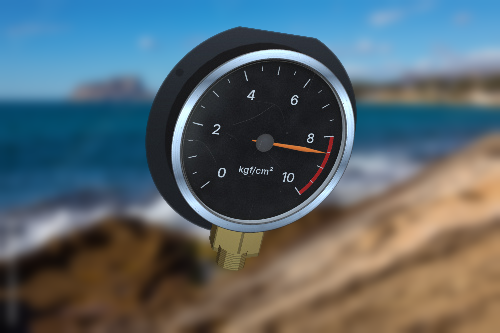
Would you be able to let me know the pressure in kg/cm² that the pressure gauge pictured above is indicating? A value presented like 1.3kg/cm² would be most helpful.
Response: 8.5kg/cm²
